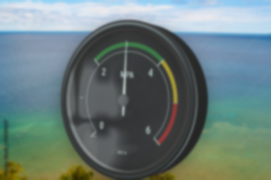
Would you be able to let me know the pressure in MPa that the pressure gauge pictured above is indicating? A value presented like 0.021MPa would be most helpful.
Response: 3MPa
